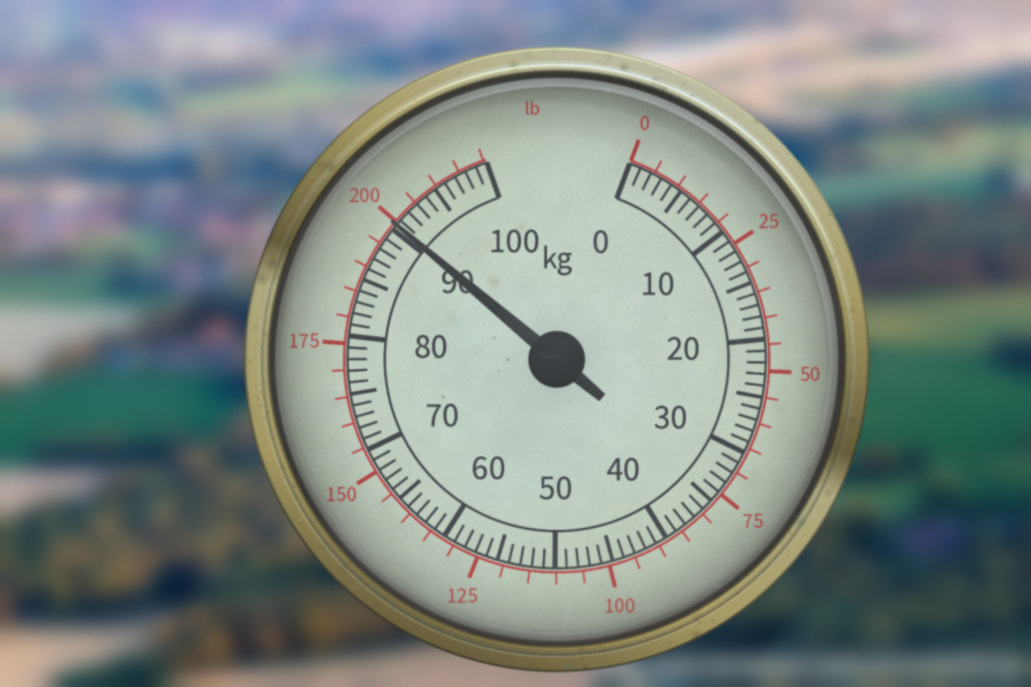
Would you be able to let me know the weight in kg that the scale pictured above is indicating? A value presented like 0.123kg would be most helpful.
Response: 90.5kg
